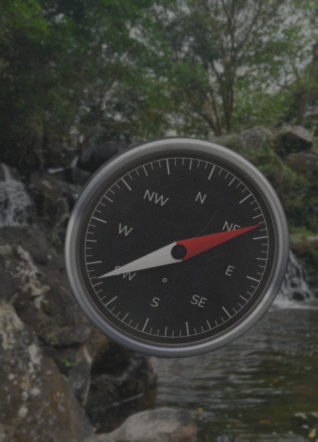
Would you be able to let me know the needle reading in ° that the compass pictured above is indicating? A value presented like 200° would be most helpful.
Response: 50°
